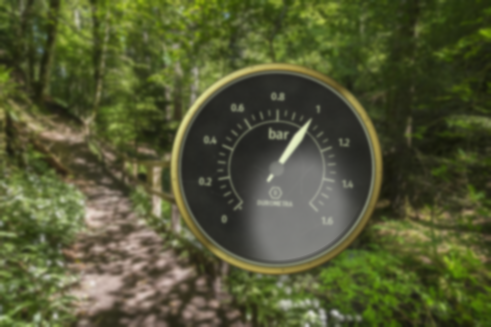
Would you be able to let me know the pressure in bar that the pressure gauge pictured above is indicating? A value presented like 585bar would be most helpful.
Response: 1bar
